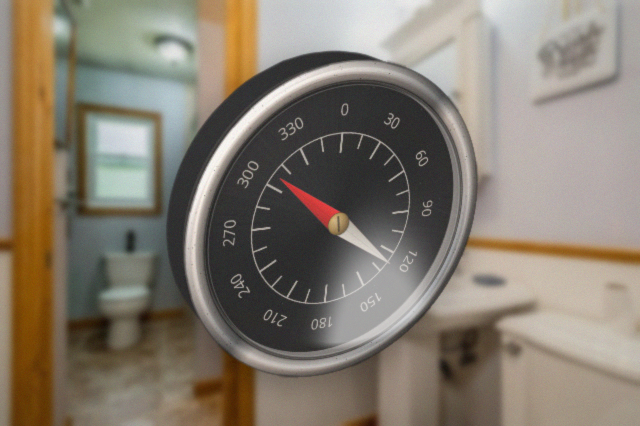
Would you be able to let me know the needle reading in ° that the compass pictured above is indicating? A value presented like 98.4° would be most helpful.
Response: 307.5°
